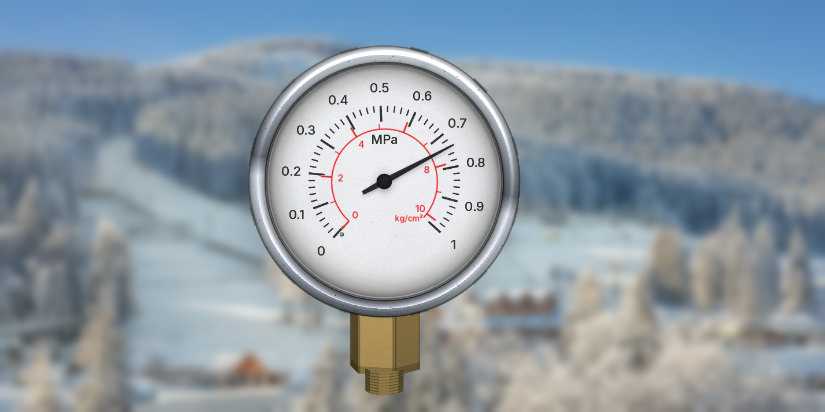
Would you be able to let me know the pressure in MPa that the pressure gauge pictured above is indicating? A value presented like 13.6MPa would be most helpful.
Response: 0.74MPa
